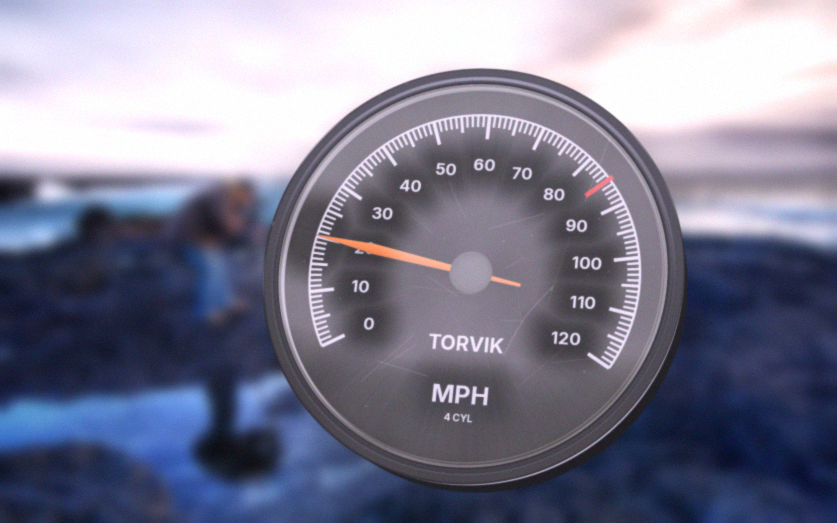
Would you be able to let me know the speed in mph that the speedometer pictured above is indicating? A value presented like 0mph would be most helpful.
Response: 20mph
